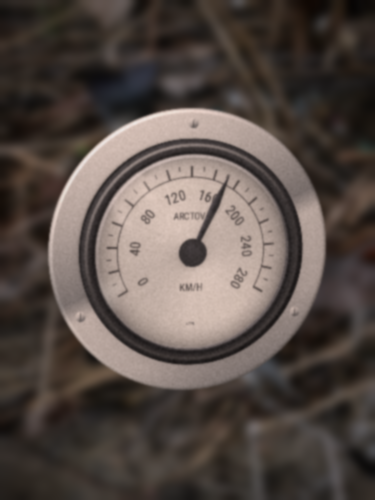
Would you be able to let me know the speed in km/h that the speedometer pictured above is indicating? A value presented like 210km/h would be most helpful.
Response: 170km/h
